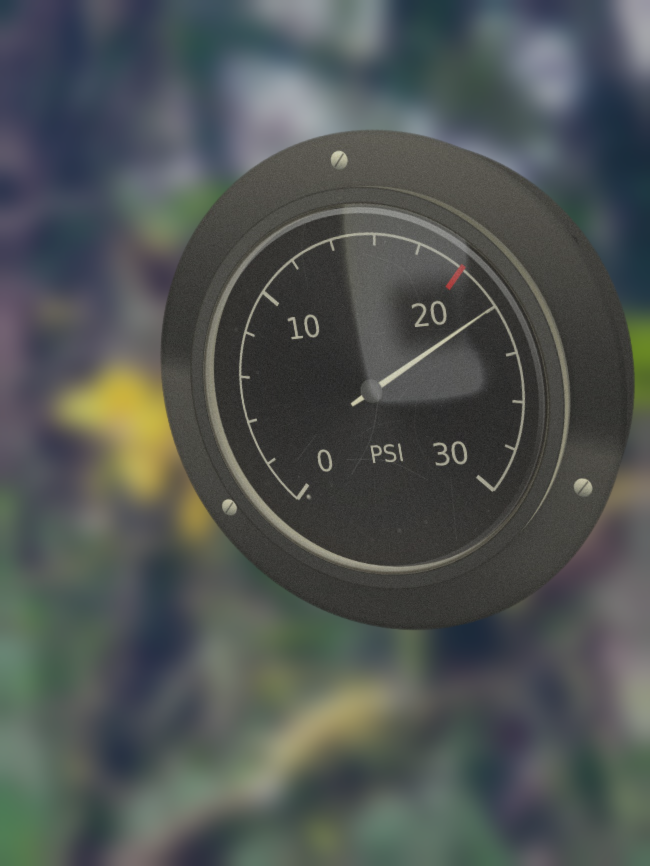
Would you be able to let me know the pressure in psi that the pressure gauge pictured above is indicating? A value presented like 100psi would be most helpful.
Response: 22psi
